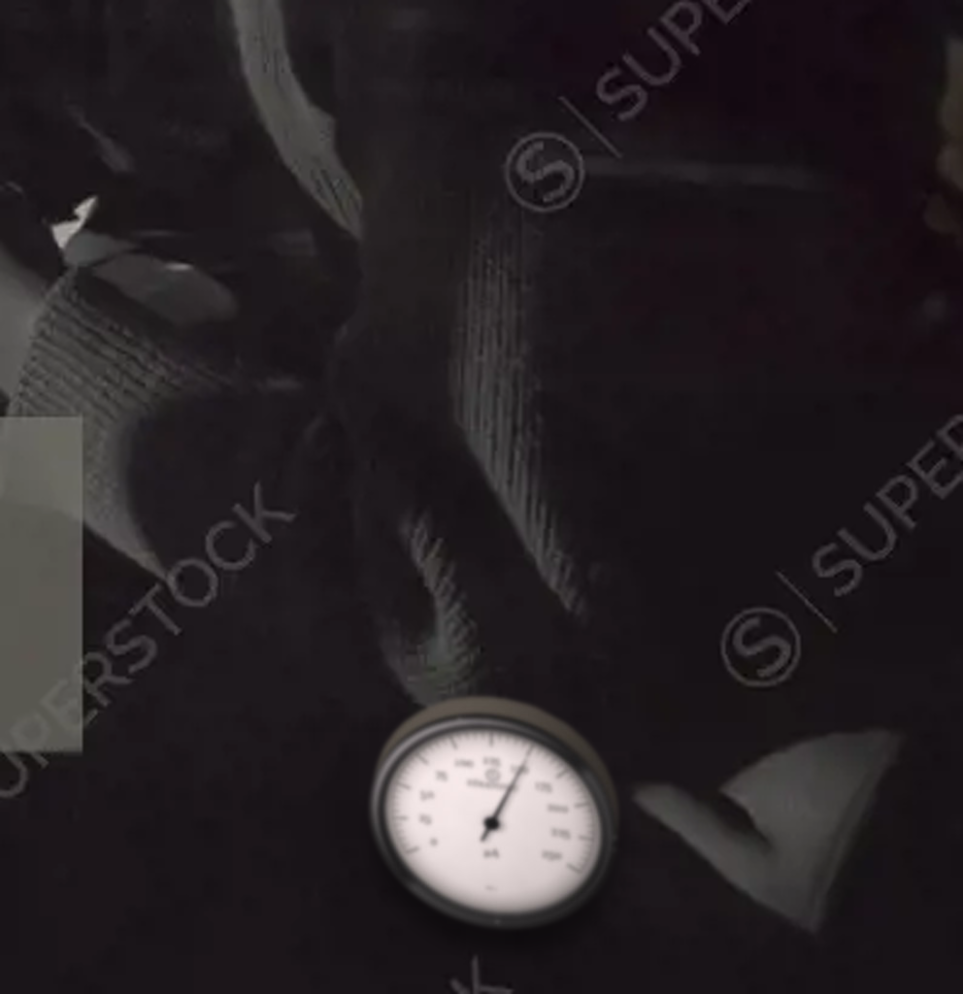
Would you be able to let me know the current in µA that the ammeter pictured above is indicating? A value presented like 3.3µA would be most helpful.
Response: 150µA
